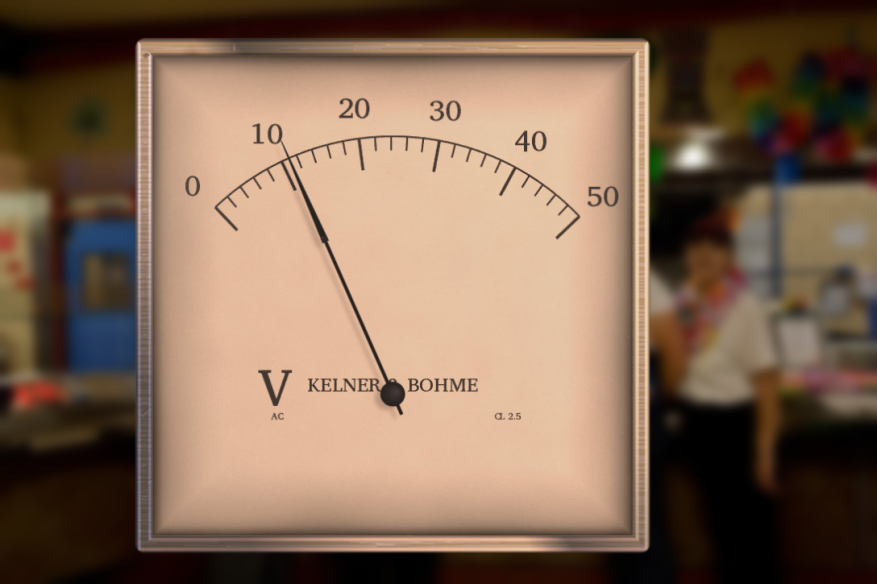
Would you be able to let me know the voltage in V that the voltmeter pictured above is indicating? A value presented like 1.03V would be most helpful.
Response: 11V
